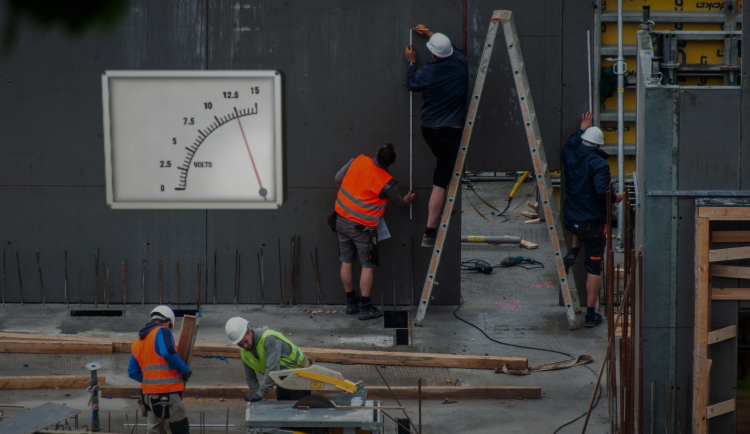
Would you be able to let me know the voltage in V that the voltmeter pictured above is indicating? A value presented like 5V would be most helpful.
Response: 12.5V
